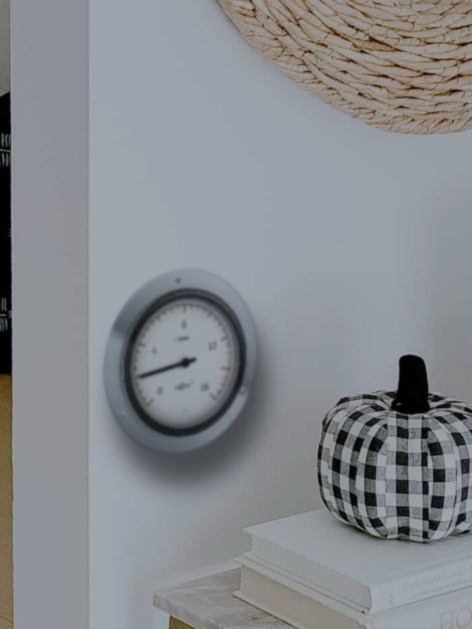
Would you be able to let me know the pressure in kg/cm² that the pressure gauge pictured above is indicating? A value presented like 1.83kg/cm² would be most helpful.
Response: 2kg/cm²
